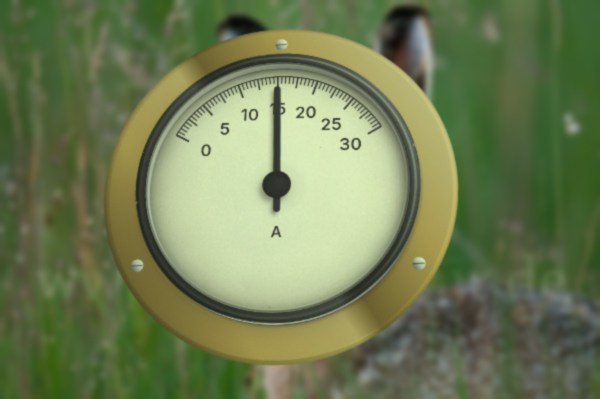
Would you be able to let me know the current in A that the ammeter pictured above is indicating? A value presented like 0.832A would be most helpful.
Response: 15A
